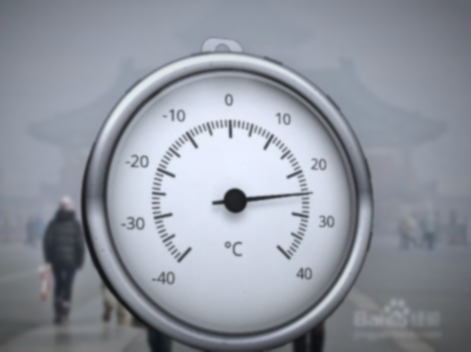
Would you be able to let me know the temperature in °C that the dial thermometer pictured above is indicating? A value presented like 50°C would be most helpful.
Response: 25°C
